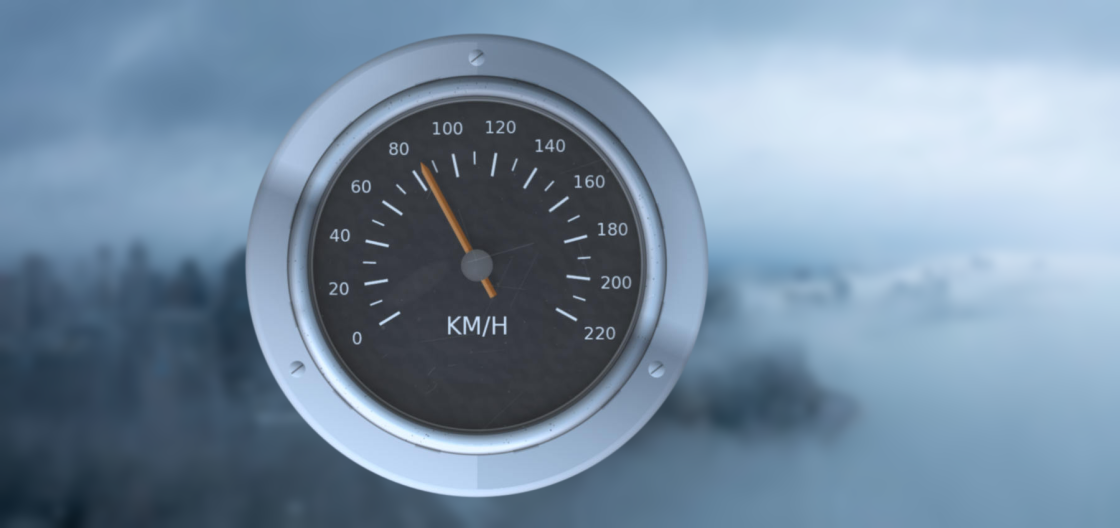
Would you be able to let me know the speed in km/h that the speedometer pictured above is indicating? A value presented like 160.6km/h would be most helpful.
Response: 85km/h
